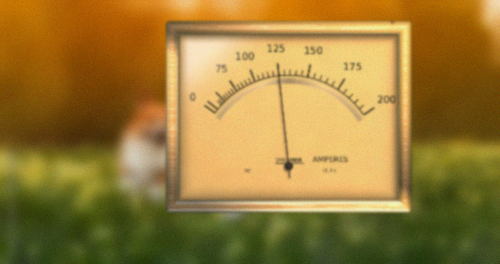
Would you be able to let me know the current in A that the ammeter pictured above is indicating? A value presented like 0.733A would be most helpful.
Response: 125A
